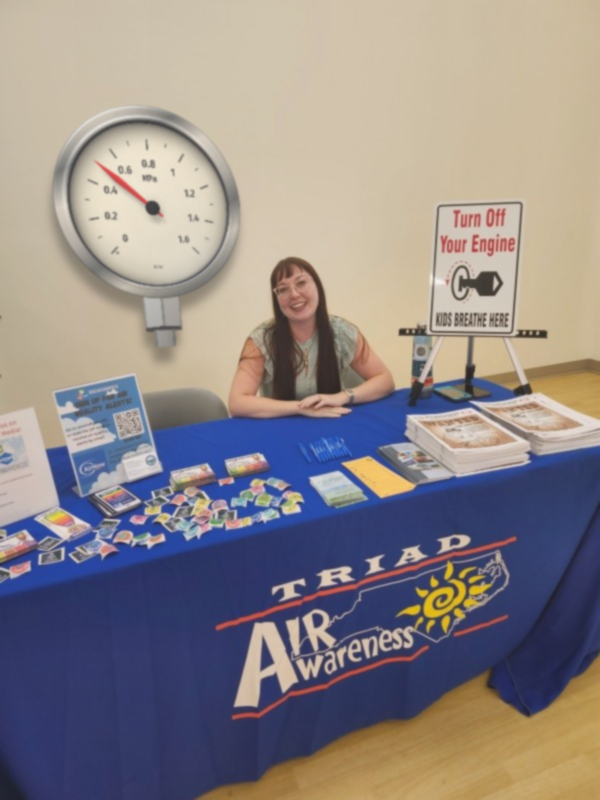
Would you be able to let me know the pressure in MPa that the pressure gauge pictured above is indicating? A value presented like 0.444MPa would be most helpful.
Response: 0.5MPa
